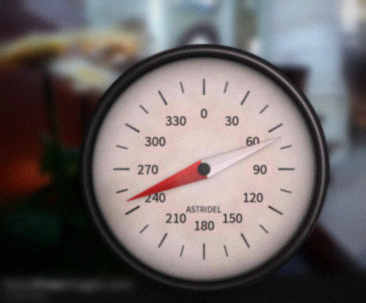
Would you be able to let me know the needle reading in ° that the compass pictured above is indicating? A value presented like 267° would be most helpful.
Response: 247.5°
